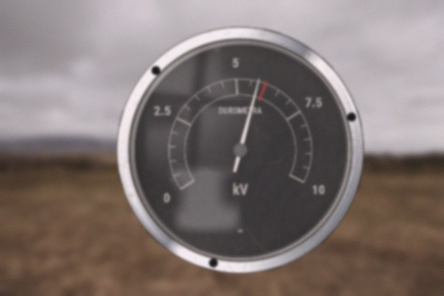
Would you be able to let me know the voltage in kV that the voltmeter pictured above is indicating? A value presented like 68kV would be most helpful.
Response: 5.75kV
